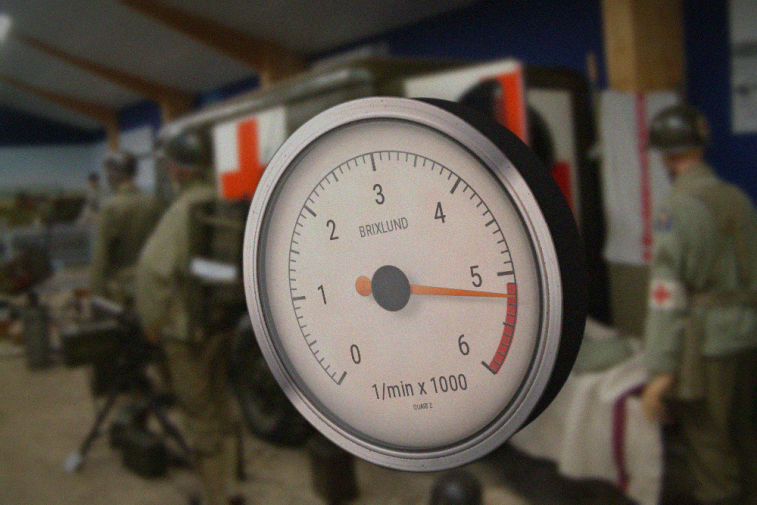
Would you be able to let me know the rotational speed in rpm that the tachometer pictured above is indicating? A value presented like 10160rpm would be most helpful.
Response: 5200rpm
